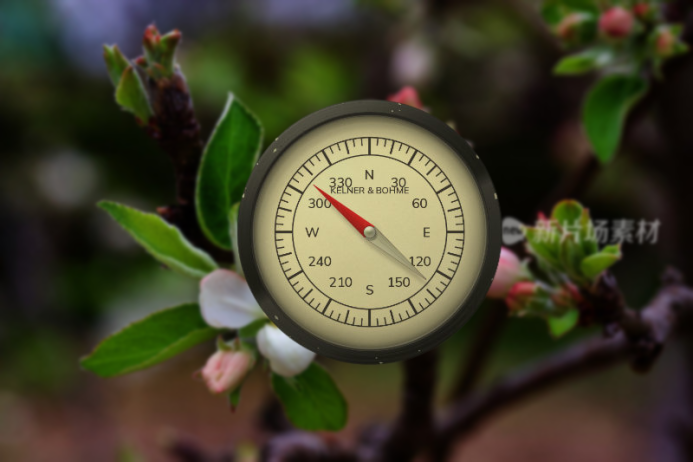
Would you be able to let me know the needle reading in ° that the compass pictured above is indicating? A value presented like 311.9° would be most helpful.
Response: 310°
